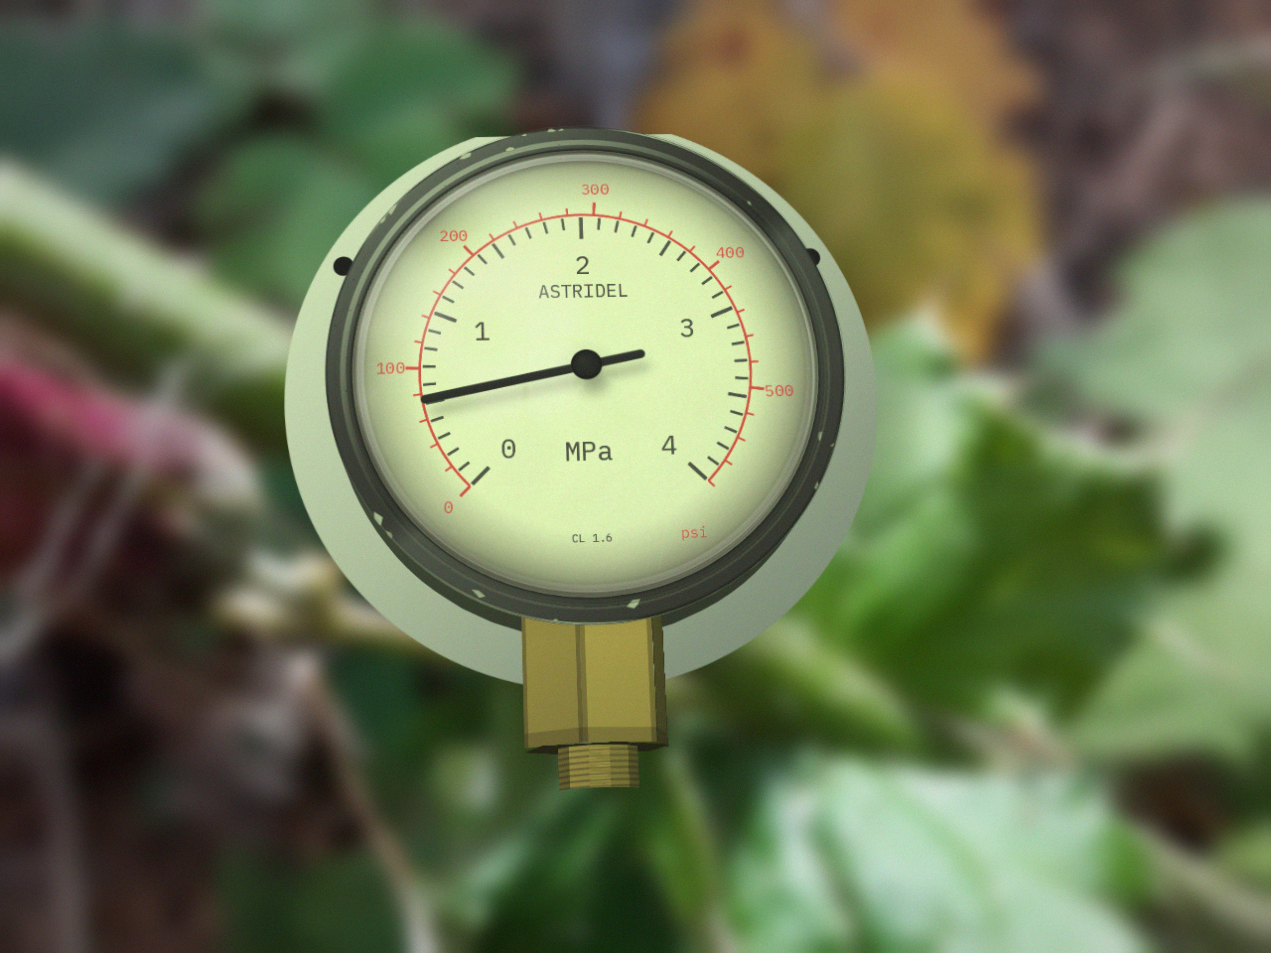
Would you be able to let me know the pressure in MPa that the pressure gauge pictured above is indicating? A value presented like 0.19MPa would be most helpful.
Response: 0.5MPa
